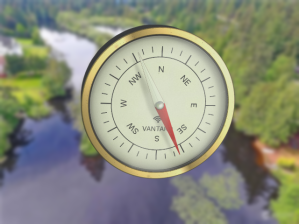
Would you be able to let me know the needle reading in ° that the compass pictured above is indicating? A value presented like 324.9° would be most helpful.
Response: 155°
